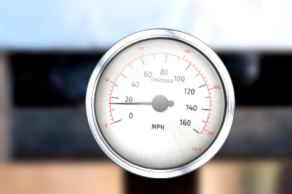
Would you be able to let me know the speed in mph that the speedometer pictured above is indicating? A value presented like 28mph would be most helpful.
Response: 15mph
